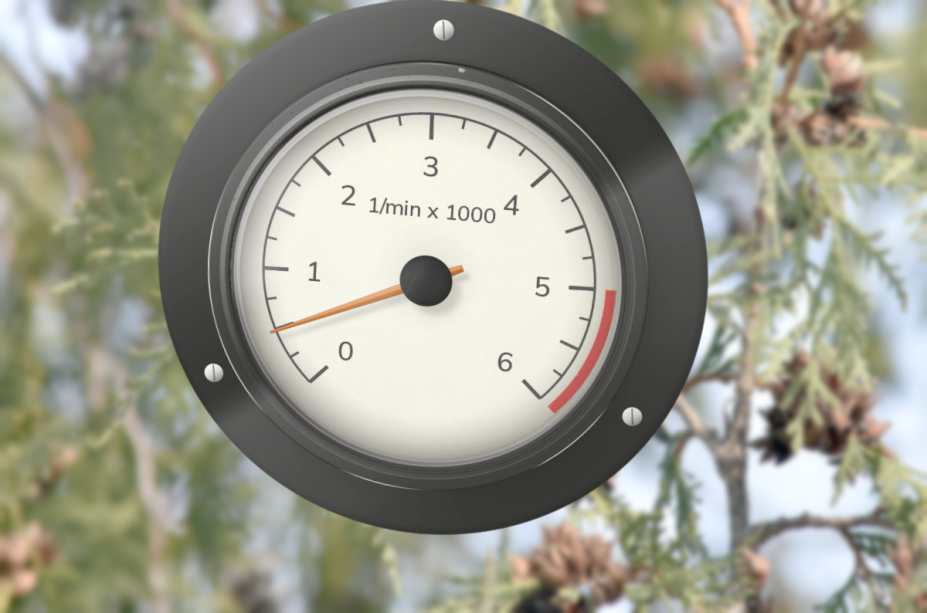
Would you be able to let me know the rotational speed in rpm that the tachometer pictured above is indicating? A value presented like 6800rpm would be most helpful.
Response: 500rpm
